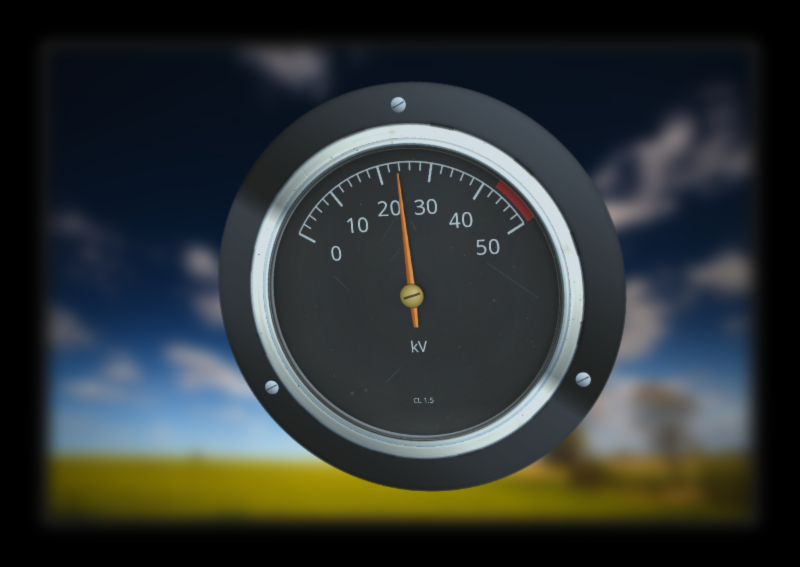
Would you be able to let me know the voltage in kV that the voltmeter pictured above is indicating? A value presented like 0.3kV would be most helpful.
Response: 24kV
